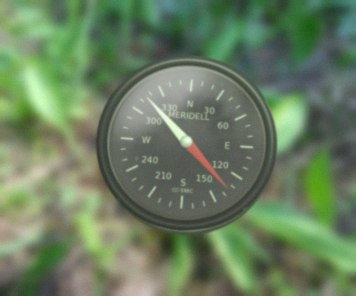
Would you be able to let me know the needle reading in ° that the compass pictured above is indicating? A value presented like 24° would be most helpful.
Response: 135°
